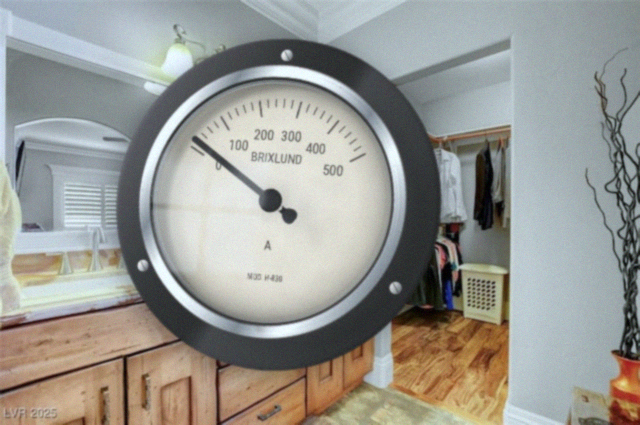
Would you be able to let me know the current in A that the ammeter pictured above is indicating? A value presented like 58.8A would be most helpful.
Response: 20A
